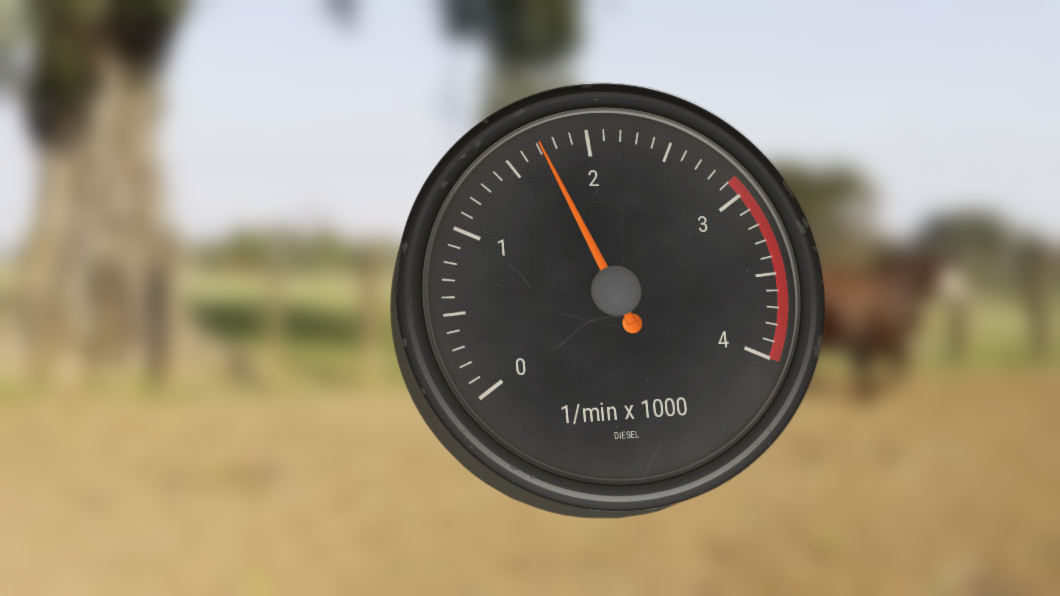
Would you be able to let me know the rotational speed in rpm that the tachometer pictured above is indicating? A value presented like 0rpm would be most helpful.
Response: 1700rpm
